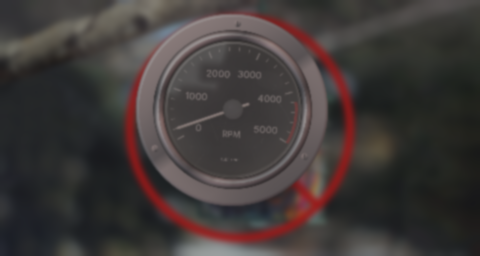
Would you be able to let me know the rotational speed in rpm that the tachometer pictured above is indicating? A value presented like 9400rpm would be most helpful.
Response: 200rpm
